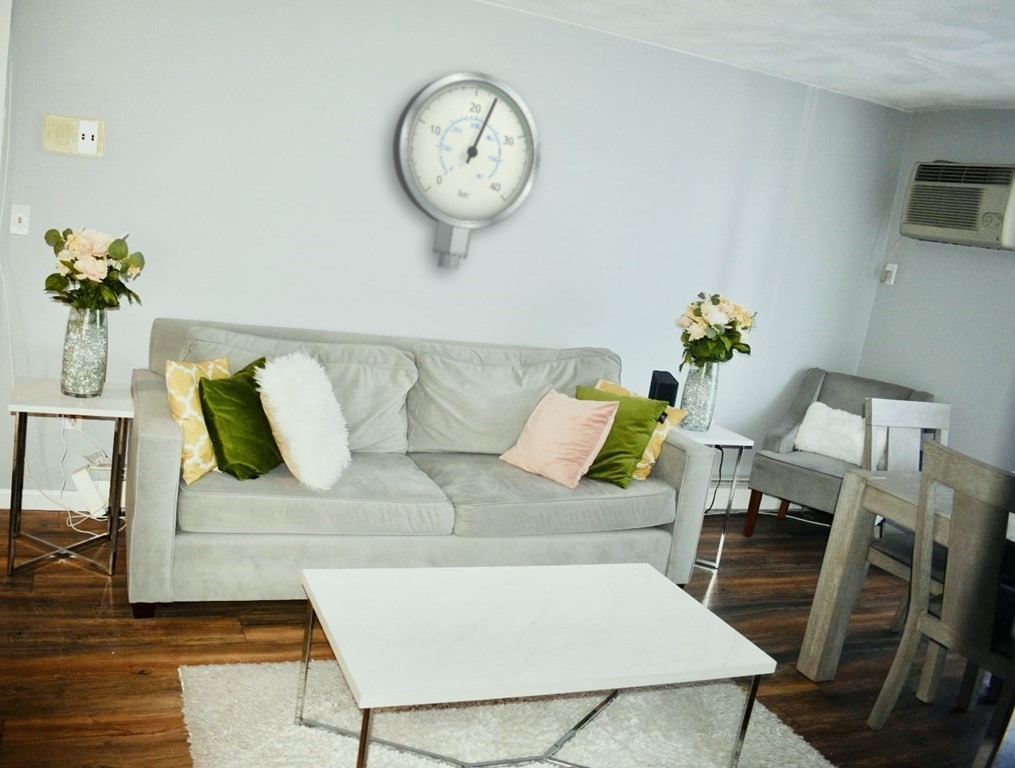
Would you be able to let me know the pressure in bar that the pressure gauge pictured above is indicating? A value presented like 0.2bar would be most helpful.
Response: 23bar
